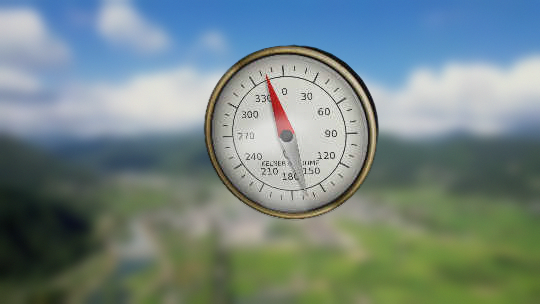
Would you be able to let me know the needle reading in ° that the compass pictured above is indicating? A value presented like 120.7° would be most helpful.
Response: 345°
